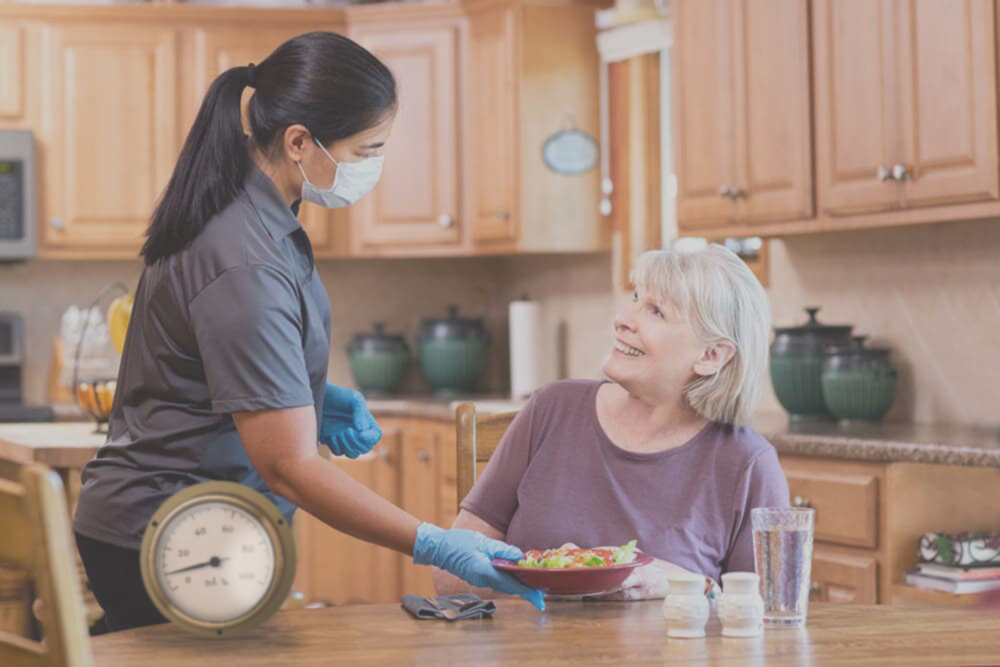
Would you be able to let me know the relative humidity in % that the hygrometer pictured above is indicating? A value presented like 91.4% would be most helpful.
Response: 8%
